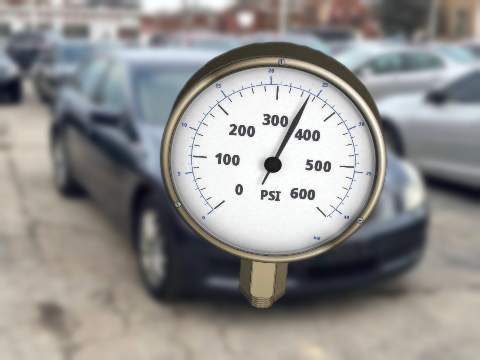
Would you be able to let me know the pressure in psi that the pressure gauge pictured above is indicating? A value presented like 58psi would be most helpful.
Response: 350psi
